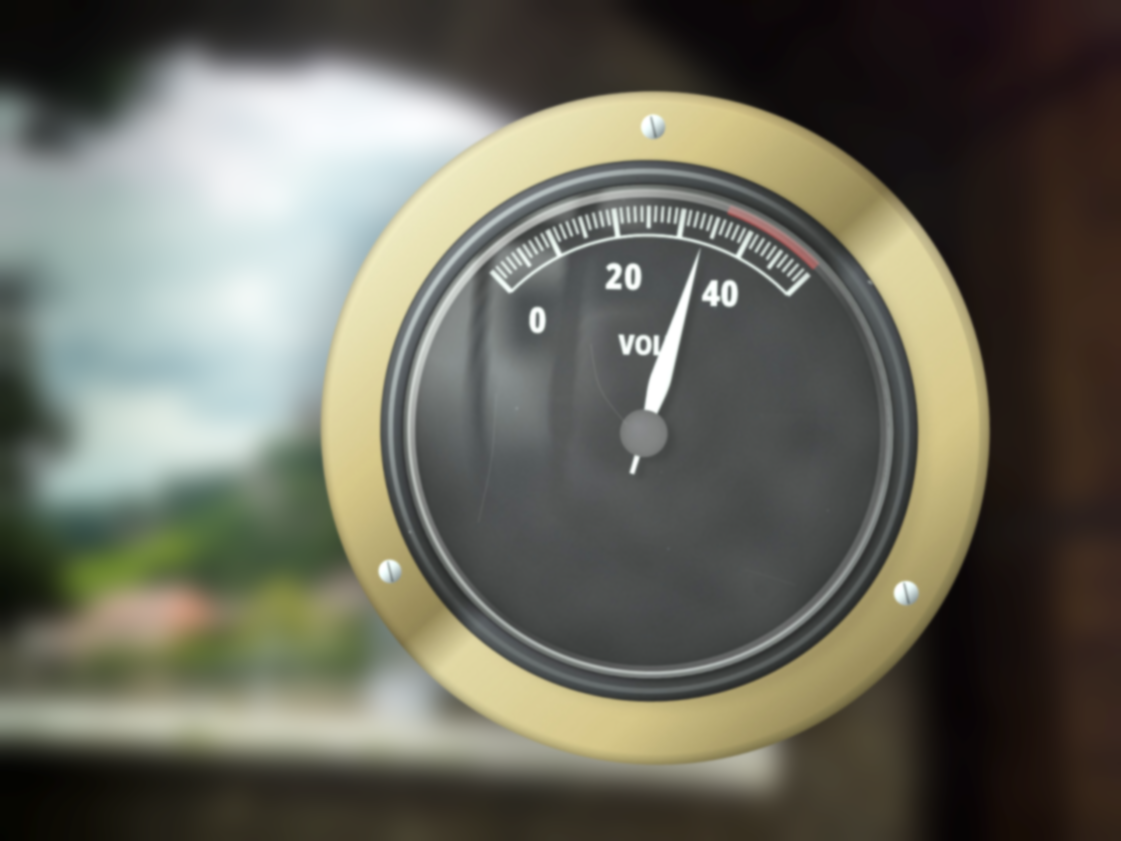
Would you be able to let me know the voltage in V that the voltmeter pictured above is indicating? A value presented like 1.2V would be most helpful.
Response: 34V
